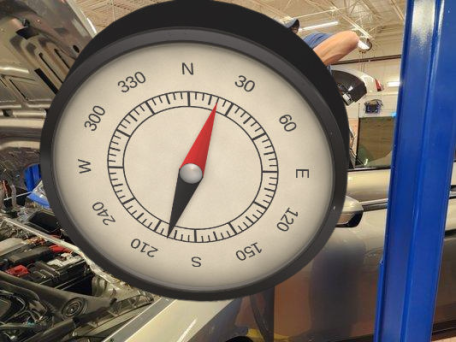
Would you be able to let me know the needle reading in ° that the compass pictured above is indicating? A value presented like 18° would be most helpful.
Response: 20°
